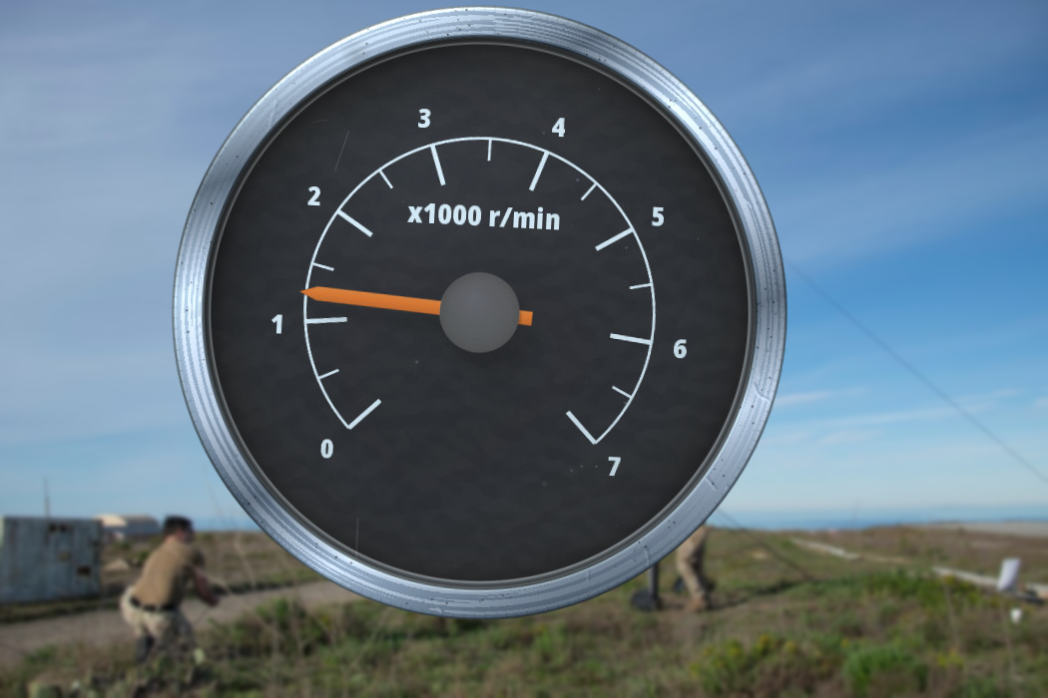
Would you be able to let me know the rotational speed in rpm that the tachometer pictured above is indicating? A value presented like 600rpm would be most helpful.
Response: 1250rpm
